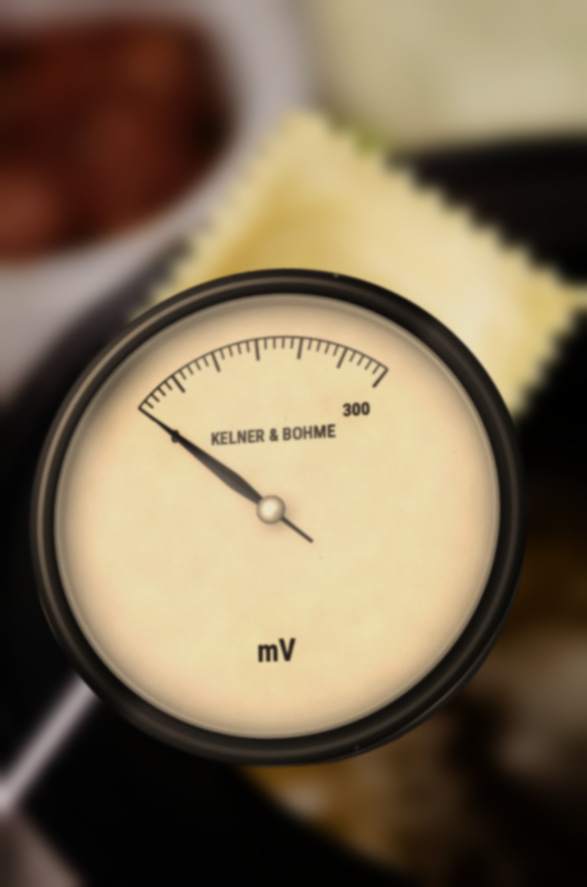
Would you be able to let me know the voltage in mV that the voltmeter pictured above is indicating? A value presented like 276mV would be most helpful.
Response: 0mV
